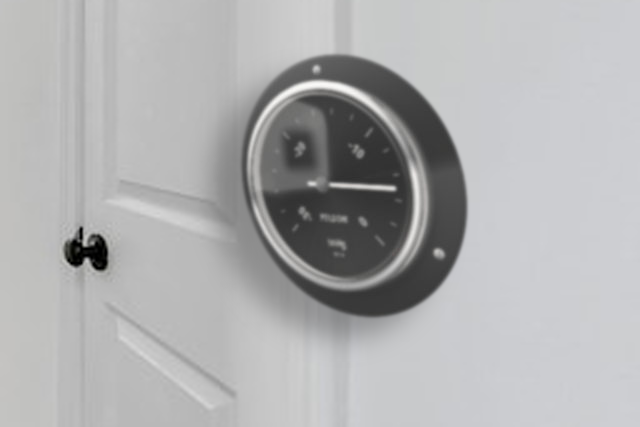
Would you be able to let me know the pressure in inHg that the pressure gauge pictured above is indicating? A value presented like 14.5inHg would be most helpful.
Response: -5inHg
